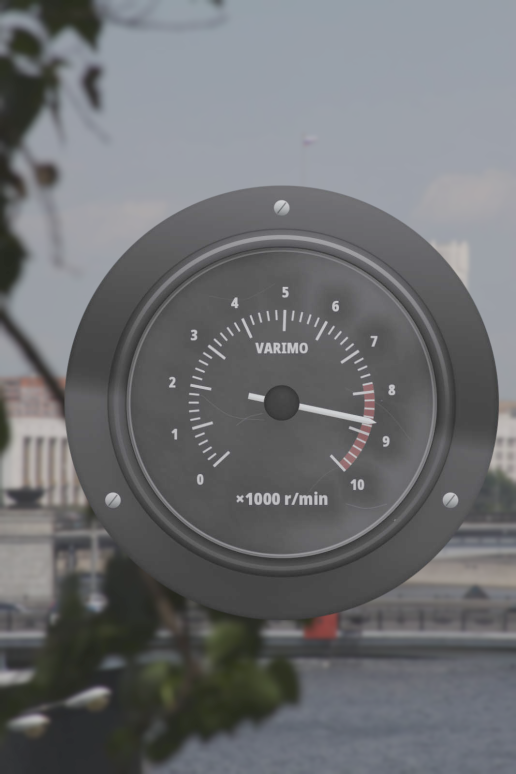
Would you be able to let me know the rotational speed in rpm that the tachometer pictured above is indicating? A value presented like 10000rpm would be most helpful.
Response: 8700rpm
